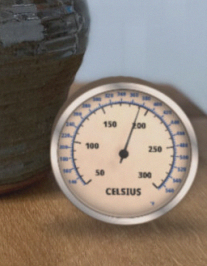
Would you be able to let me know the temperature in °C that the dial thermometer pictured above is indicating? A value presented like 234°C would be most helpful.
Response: 190°C
